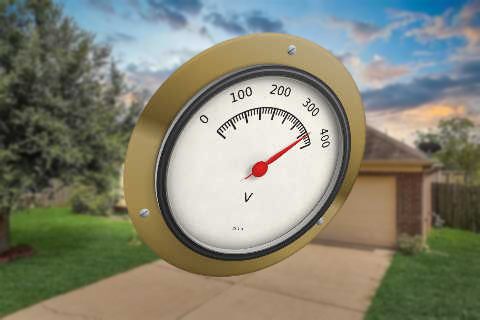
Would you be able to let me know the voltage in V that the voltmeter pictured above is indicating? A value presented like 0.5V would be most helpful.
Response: 350V
